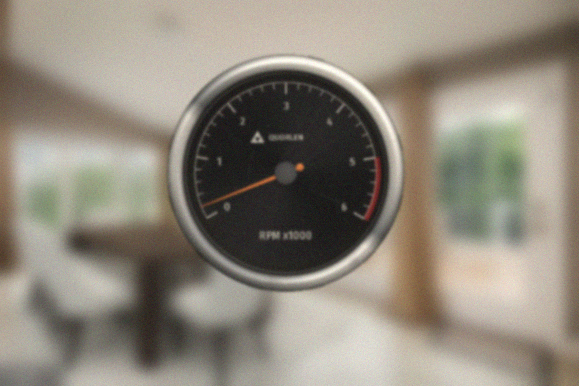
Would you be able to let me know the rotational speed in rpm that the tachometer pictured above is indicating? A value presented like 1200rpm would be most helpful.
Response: 200rpm
